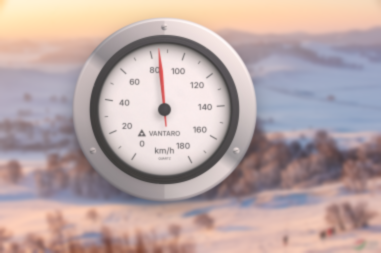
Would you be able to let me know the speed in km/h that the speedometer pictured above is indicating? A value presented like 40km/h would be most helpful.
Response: 85km/h
